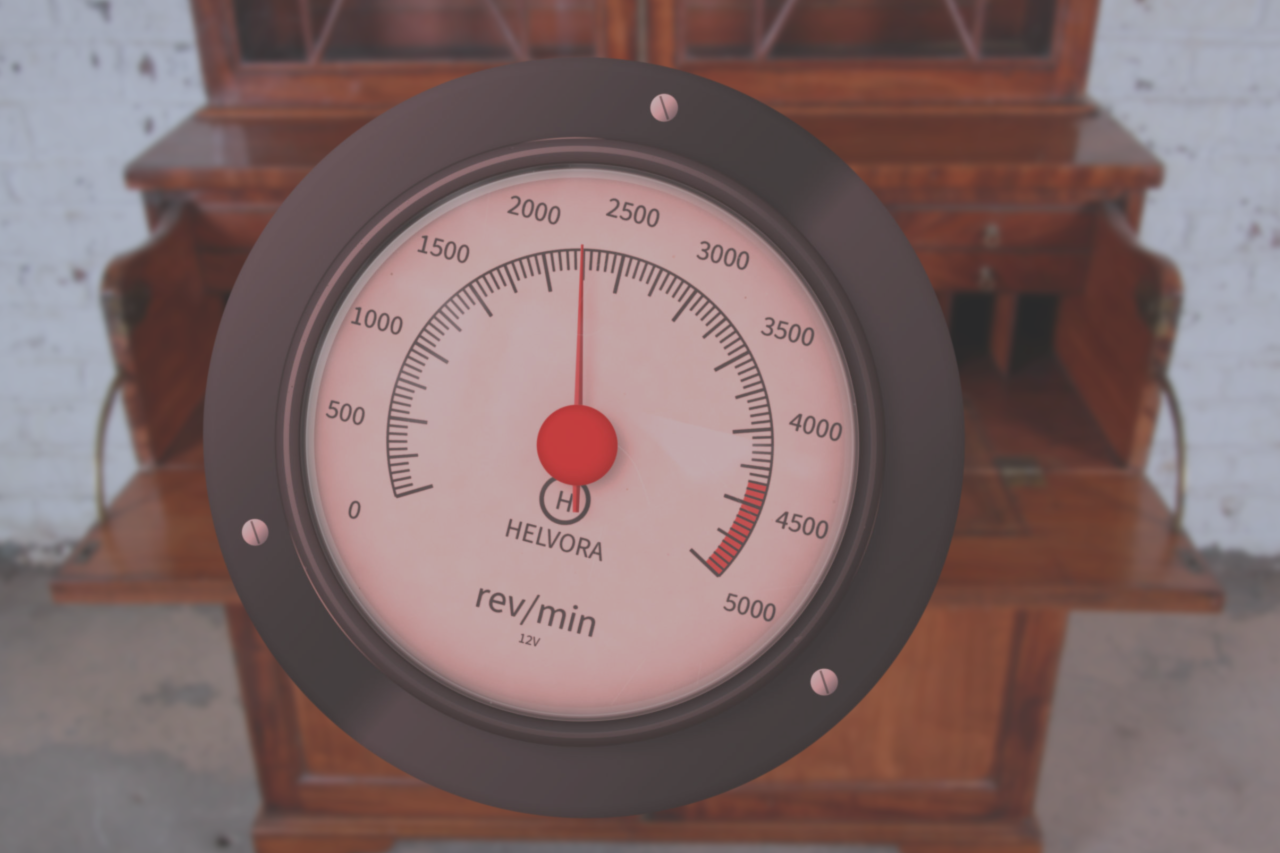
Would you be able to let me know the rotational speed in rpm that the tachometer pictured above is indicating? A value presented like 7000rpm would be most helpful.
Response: 2250rpm
